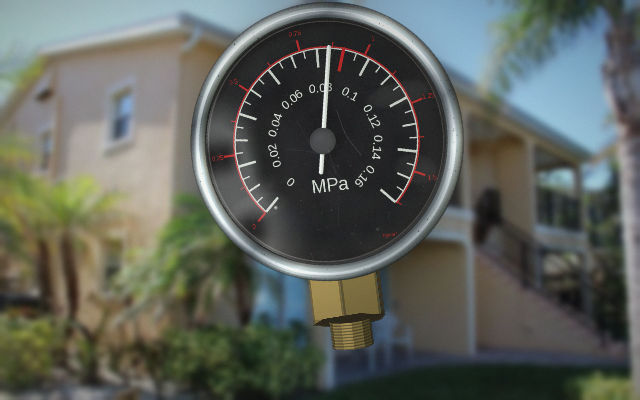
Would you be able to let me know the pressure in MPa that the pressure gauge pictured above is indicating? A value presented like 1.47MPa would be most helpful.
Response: 0.085MPa
